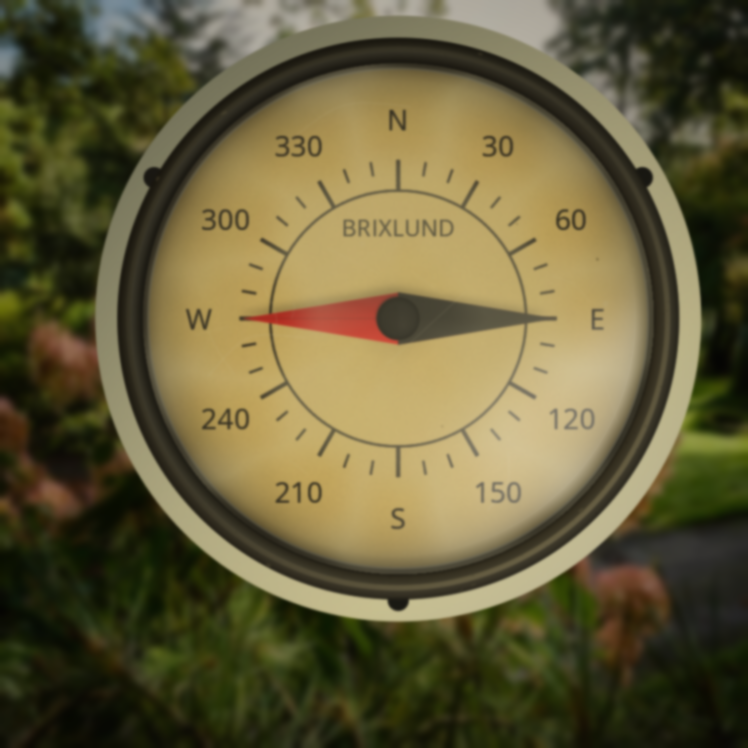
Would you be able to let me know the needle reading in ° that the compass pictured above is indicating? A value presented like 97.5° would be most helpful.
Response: 270°
